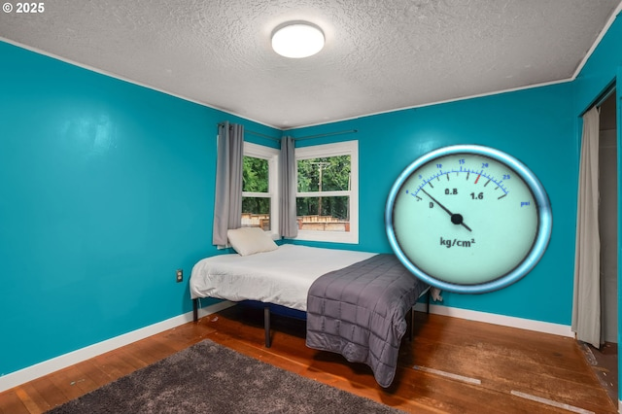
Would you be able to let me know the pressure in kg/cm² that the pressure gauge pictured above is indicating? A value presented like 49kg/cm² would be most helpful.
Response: 0.2kg/cm²
